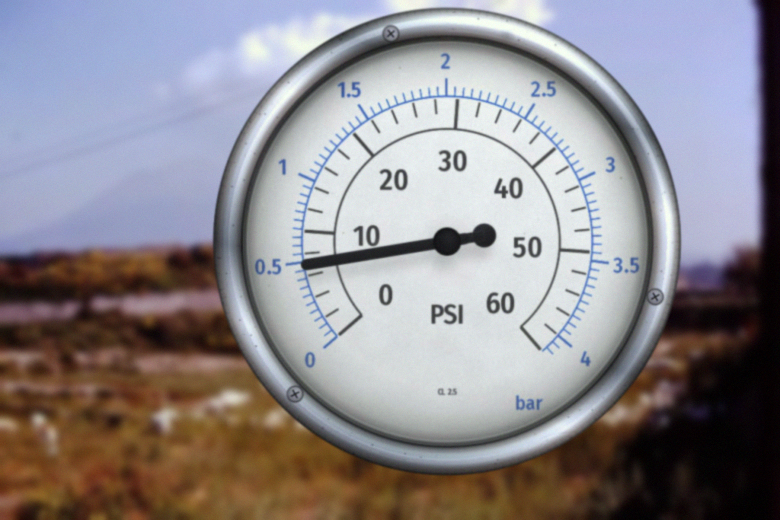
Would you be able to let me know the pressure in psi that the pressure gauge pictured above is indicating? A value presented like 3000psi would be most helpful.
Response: 7psi
